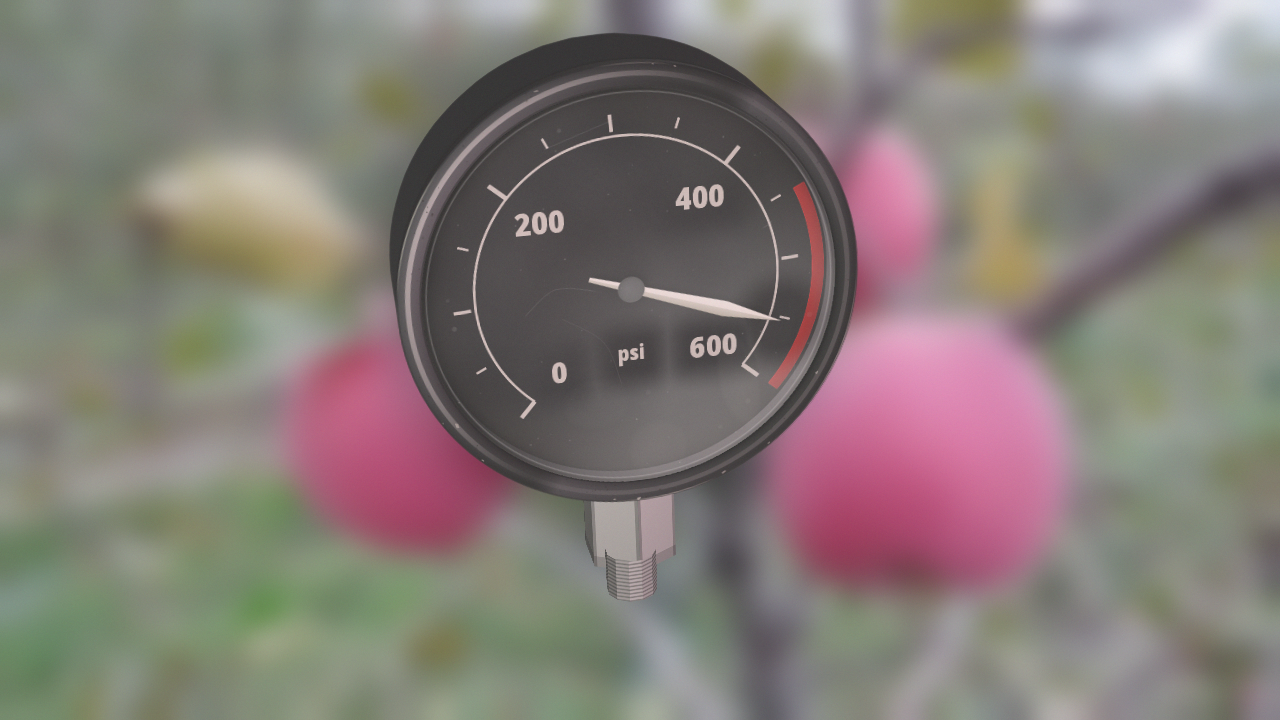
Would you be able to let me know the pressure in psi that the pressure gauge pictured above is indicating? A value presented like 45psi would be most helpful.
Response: 550psi
